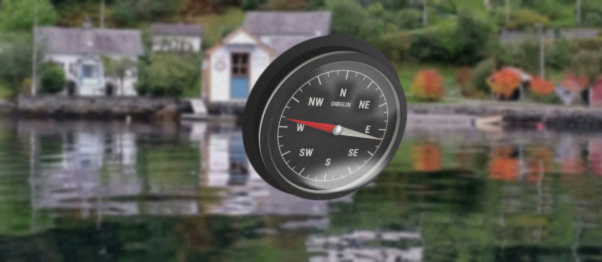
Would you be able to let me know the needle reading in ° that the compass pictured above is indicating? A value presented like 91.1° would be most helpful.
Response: 280°
